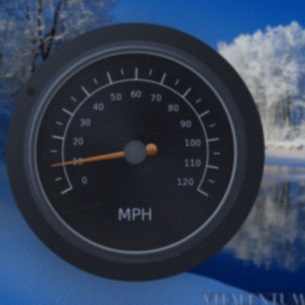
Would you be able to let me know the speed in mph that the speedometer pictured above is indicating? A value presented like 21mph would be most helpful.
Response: 10mph
